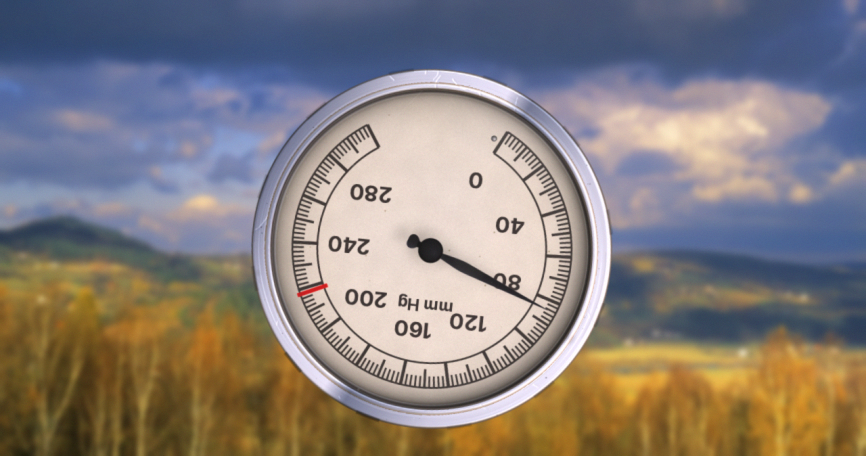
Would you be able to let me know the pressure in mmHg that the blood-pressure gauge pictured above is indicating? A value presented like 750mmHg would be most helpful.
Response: 84mmHg
